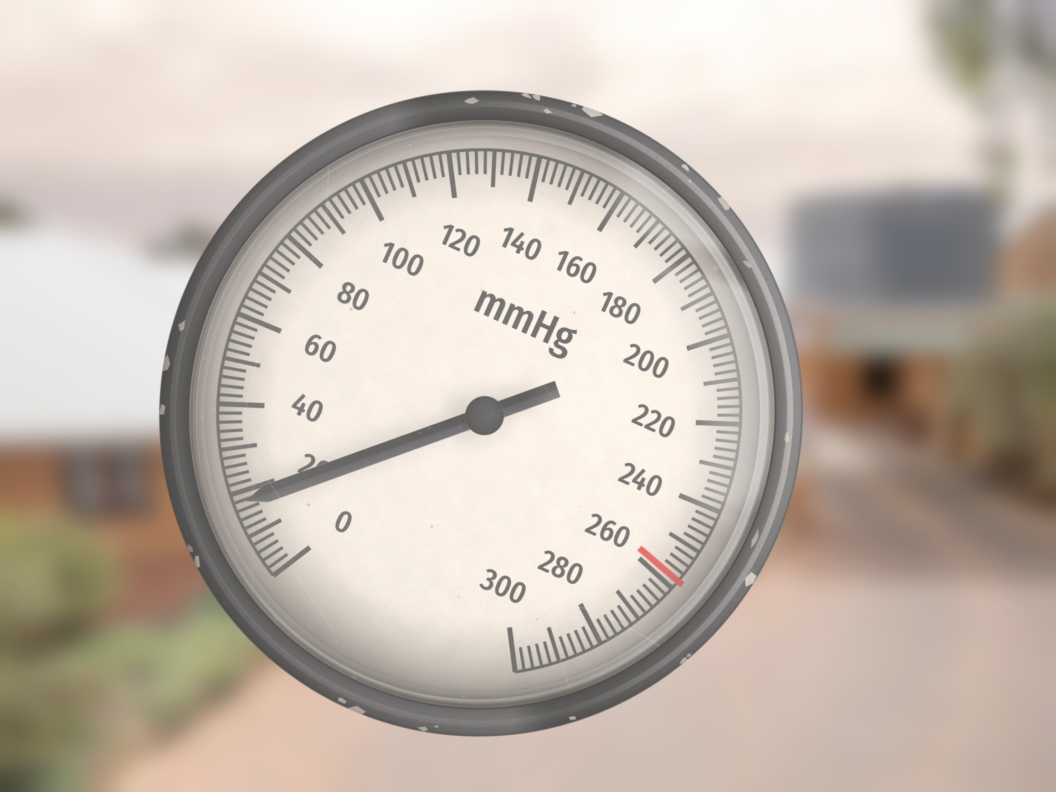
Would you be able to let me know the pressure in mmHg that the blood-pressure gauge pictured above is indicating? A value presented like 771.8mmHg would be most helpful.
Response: 18mmHg
